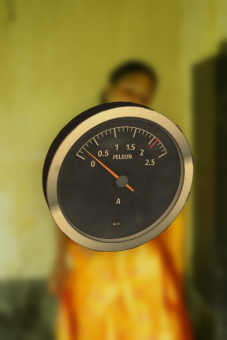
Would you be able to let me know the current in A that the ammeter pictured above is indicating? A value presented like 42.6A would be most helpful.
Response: 0.2A
